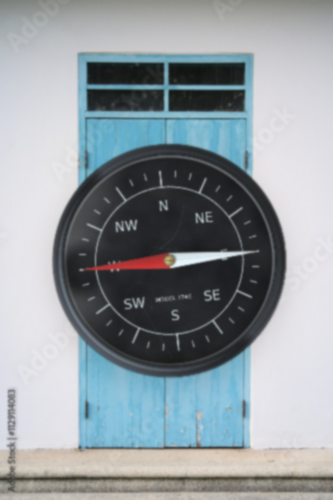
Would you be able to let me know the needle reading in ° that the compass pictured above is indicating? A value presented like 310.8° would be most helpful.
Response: 270°
